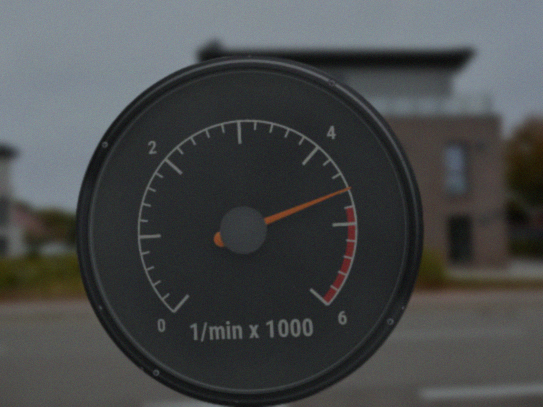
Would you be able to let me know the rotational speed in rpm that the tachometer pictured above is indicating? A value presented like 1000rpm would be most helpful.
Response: 4600rpm
